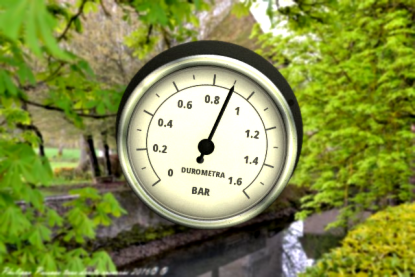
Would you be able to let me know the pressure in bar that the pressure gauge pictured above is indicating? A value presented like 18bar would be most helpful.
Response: 0.9bar
